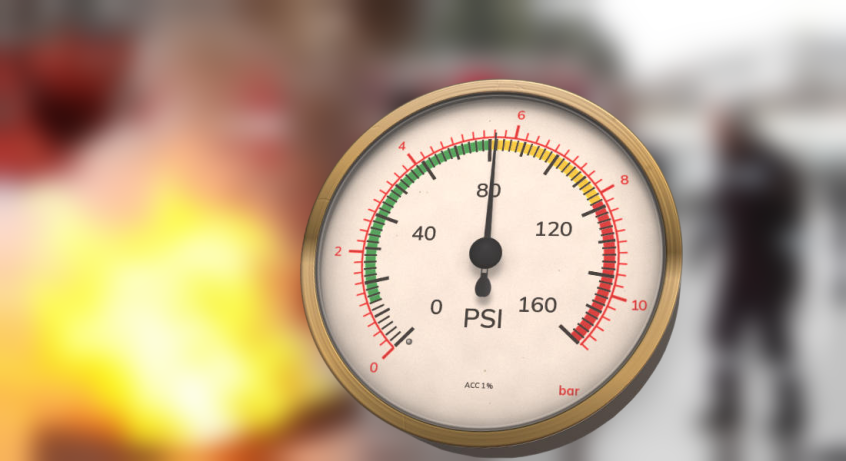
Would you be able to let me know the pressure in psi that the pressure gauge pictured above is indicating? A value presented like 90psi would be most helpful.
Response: 82psi
